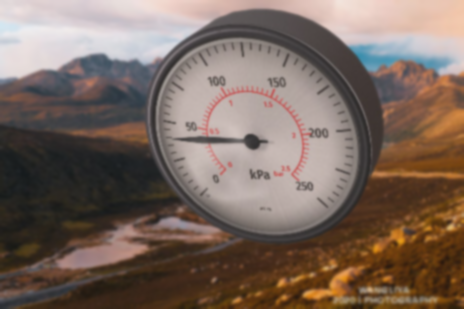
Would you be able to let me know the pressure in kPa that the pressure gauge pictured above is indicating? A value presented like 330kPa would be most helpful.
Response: 40kPa
